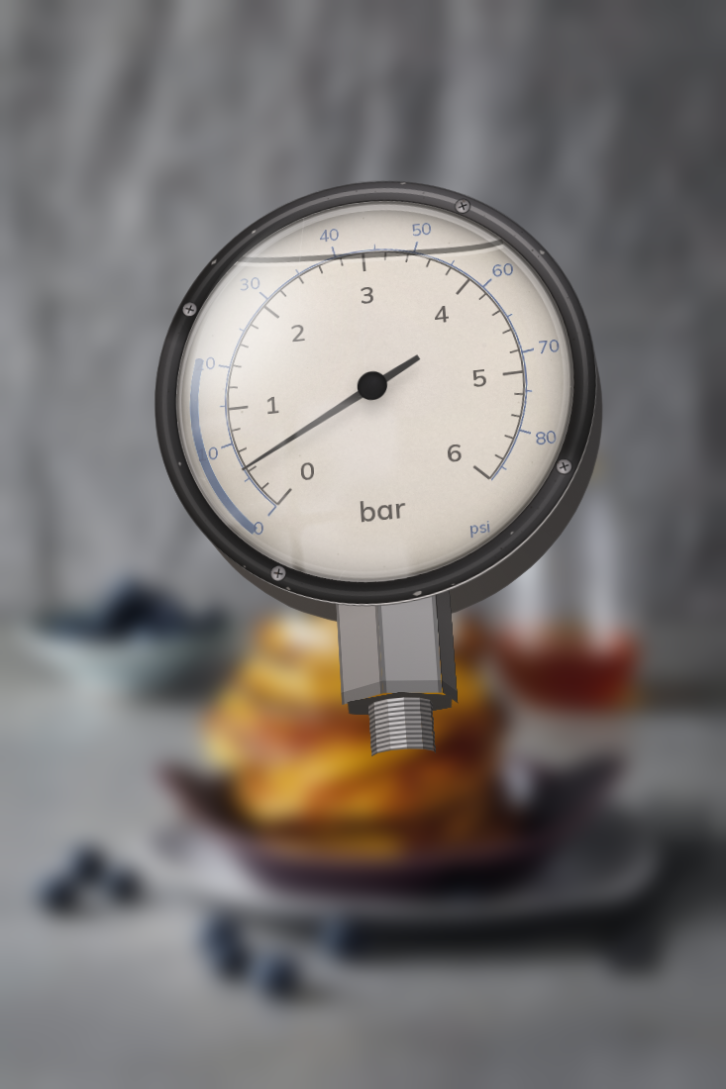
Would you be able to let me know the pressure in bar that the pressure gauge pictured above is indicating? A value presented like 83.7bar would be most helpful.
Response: 0.4bar
